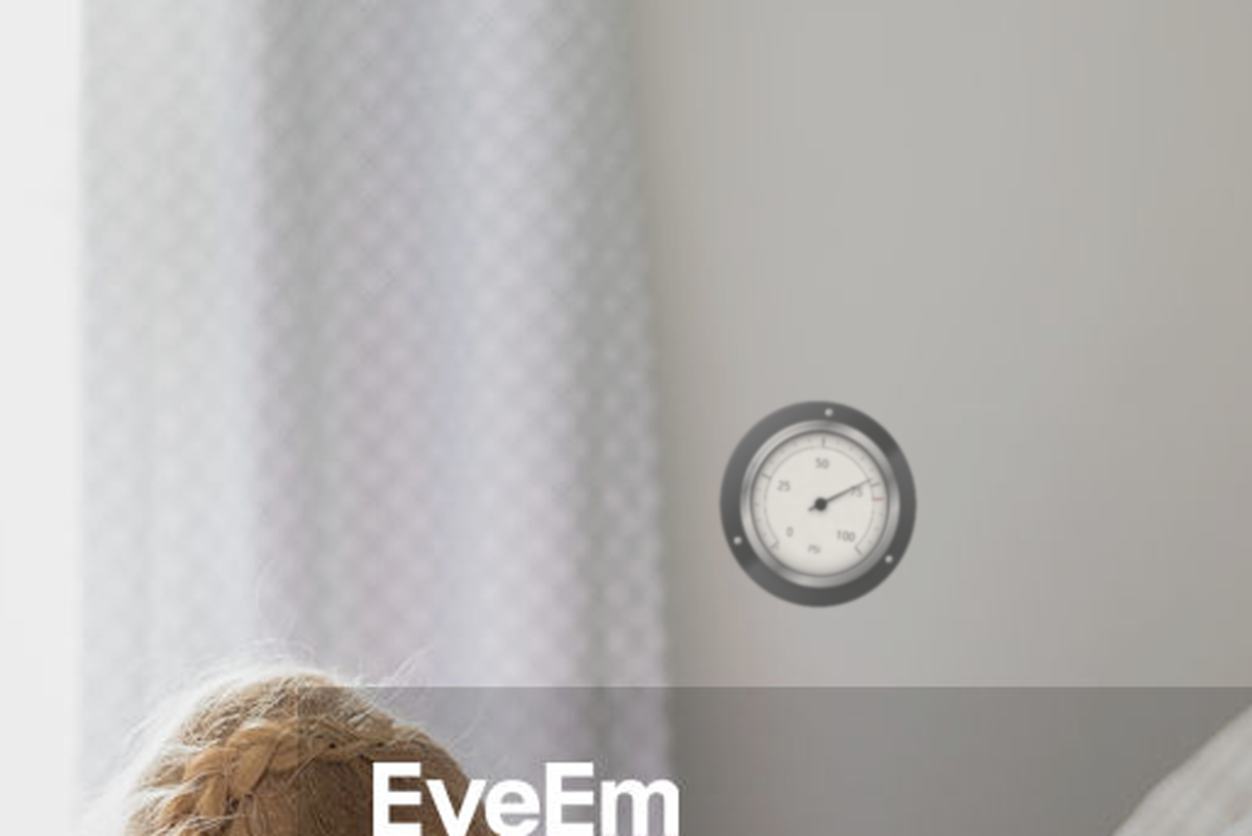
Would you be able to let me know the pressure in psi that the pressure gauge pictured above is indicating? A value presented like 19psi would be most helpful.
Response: 72.5psi
